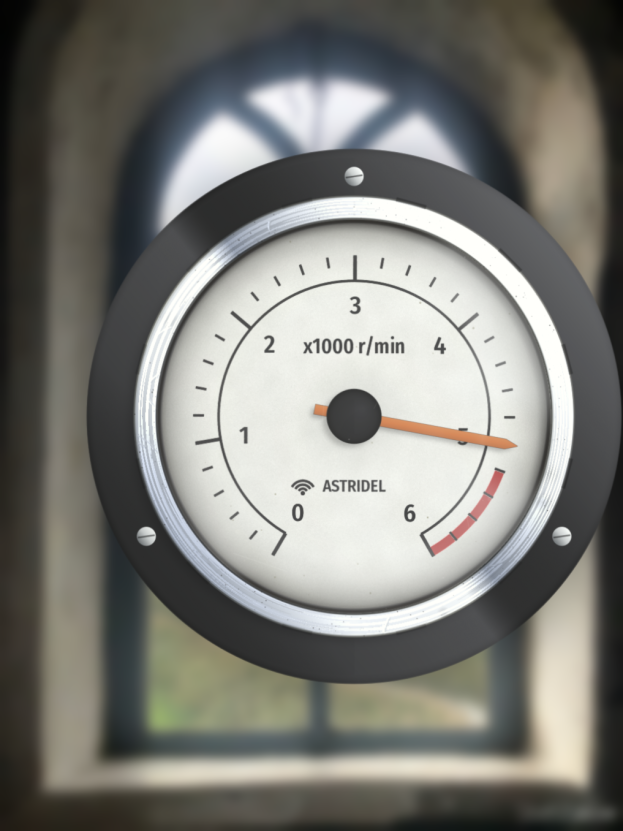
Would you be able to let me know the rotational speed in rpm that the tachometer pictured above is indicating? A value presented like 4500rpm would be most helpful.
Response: 5000rpm
